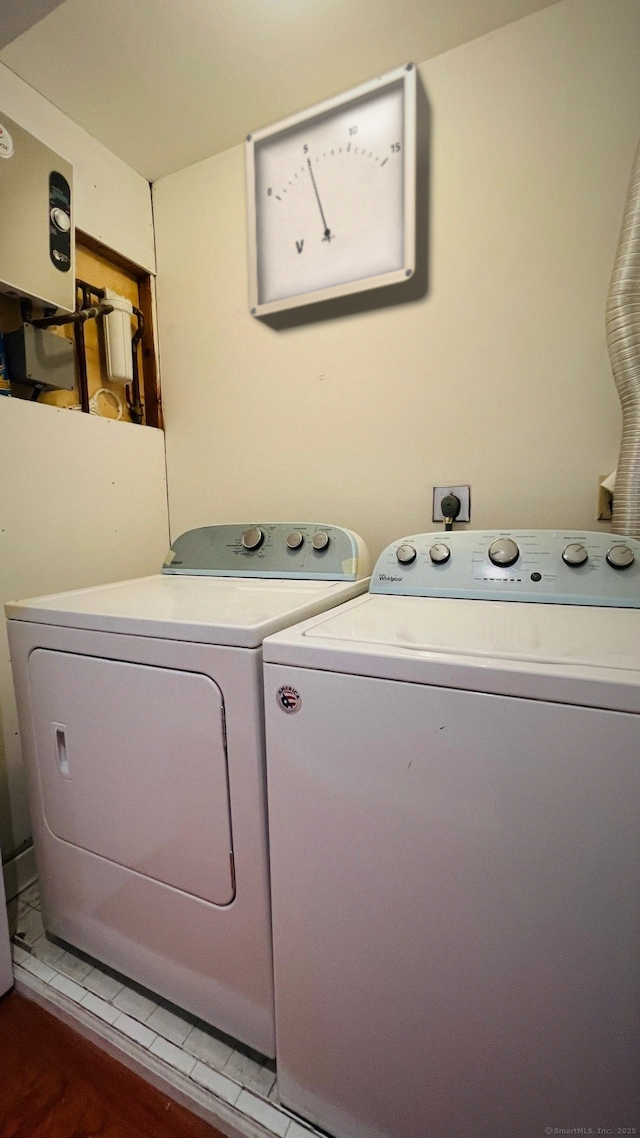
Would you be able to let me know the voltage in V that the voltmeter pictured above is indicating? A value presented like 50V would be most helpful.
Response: 5V
